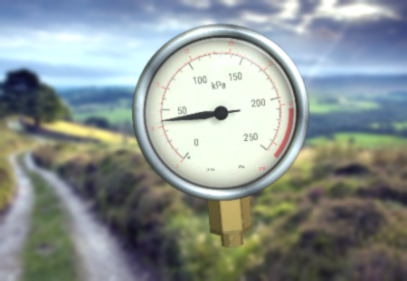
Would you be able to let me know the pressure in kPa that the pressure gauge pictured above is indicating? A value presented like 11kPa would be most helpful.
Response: 40kPa
